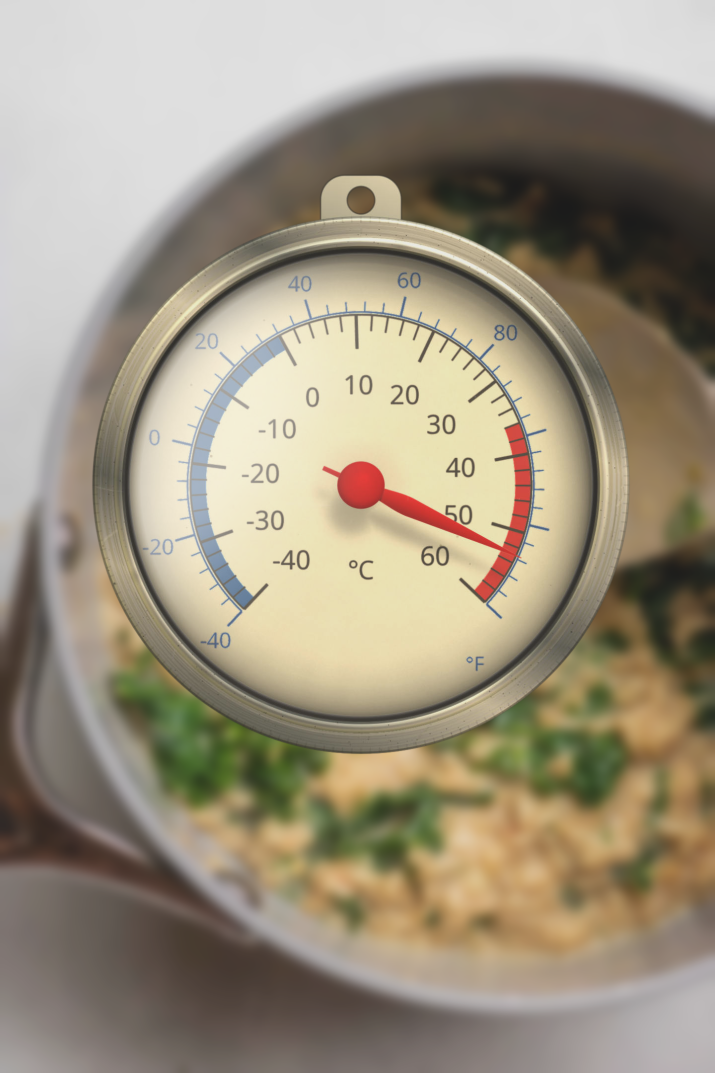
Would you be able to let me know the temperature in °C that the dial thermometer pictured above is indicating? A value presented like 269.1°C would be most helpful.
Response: 53°C
